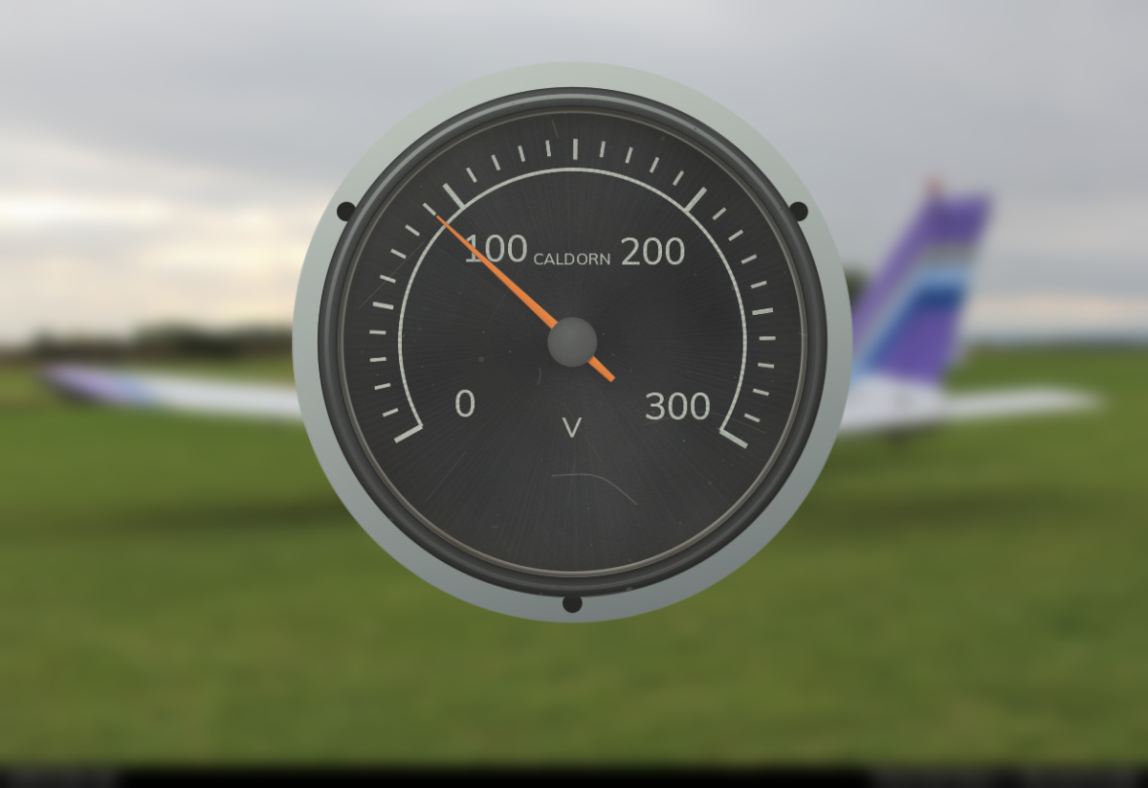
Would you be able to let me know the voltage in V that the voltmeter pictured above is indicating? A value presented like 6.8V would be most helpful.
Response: 90V
